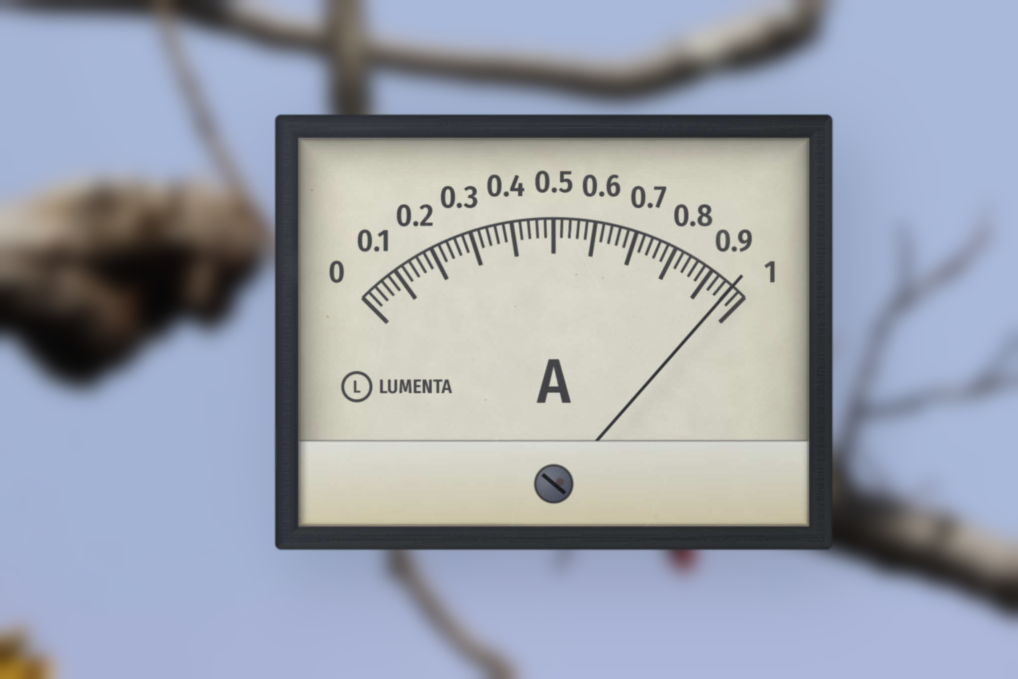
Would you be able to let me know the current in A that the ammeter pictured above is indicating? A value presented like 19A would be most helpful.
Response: 0.96A
